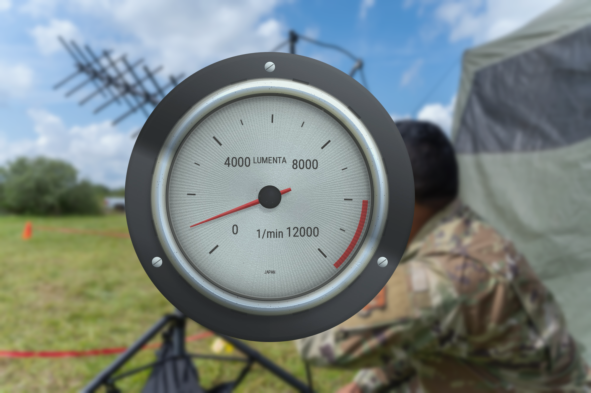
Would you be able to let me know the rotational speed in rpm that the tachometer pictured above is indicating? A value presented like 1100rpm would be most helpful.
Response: 1000rpm
